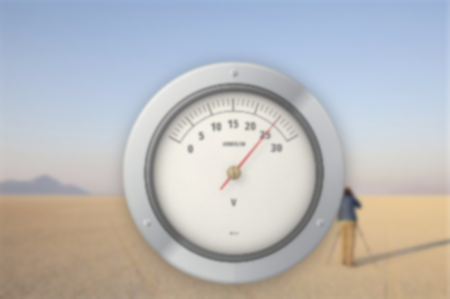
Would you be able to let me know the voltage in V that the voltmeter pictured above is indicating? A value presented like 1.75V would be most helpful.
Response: 25V
